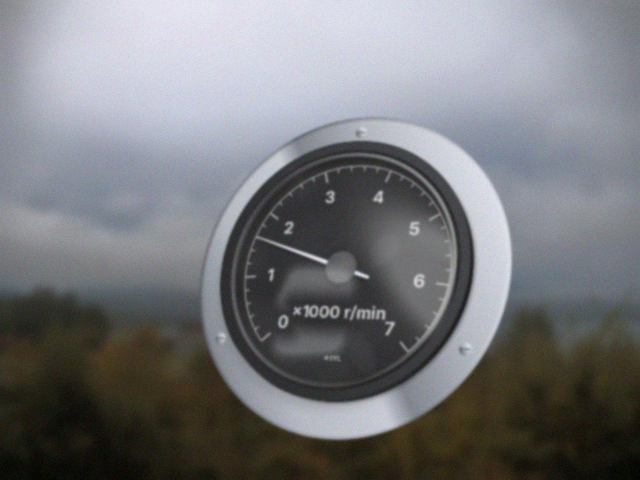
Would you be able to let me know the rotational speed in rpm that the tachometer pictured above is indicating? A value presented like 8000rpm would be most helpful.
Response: 1600rpm
